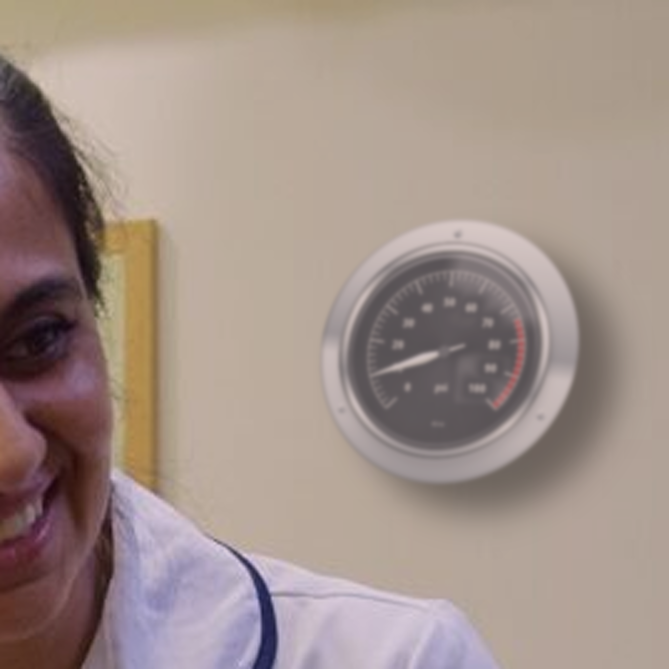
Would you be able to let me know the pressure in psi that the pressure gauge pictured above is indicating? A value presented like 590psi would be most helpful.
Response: 10psi
